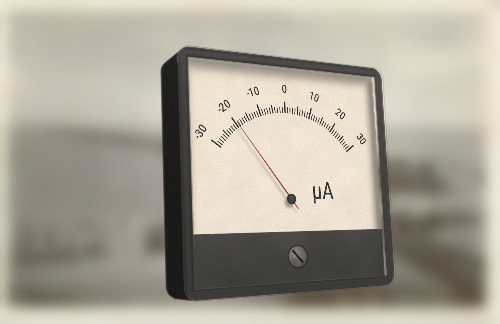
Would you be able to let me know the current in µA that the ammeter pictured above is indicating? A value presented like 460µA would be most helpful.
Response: -20µA
